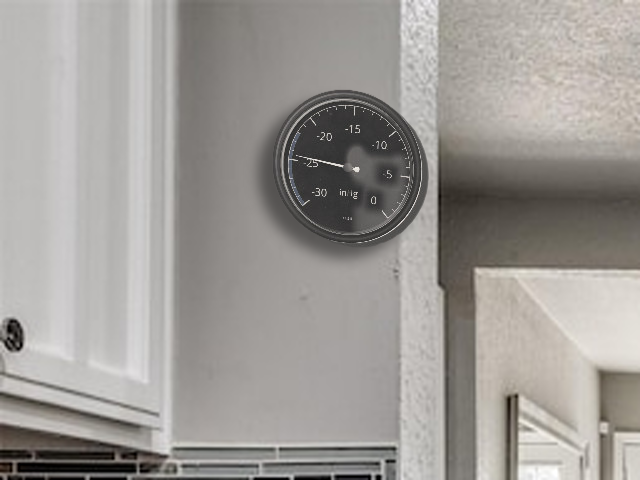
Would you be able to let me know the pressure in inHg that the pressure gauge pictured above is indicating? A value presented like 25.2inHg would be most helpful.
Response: -24.5inHg
